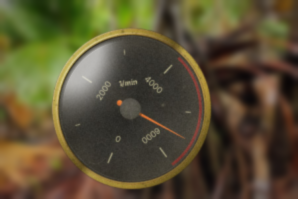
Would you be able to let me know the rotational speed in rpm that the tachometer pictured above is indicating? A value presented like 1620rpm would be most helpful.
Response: 5500rpm
